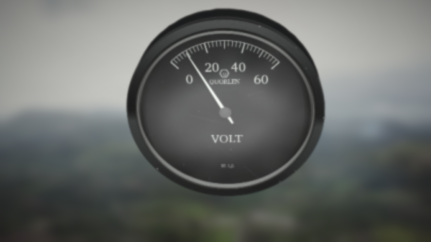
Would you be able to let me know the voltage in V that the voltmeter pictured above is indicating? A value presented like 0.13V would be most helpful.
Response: 10V
